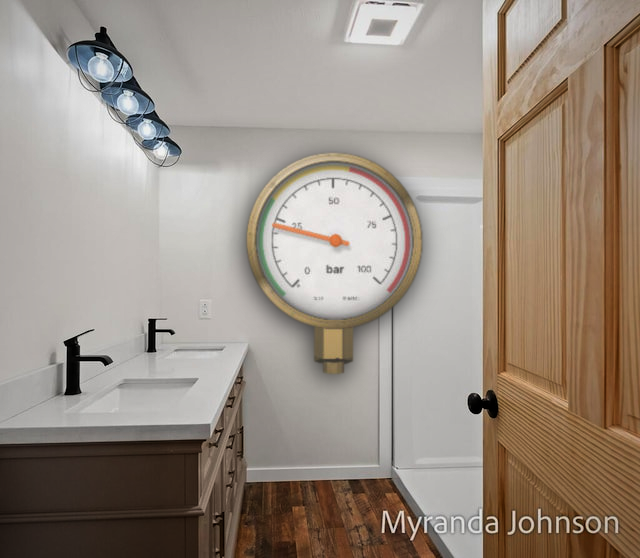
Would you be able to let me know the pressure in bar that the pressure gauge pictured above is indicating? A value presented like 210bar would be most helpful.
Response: 22.5bar
